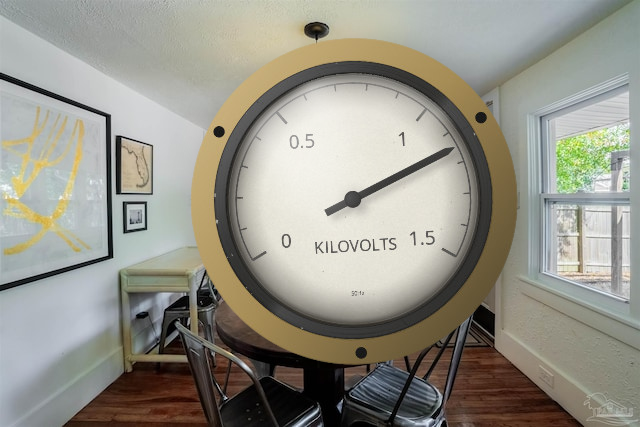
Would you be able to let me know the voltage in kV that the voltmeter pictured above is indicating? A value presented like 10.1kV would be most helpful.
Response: 1.15kV
